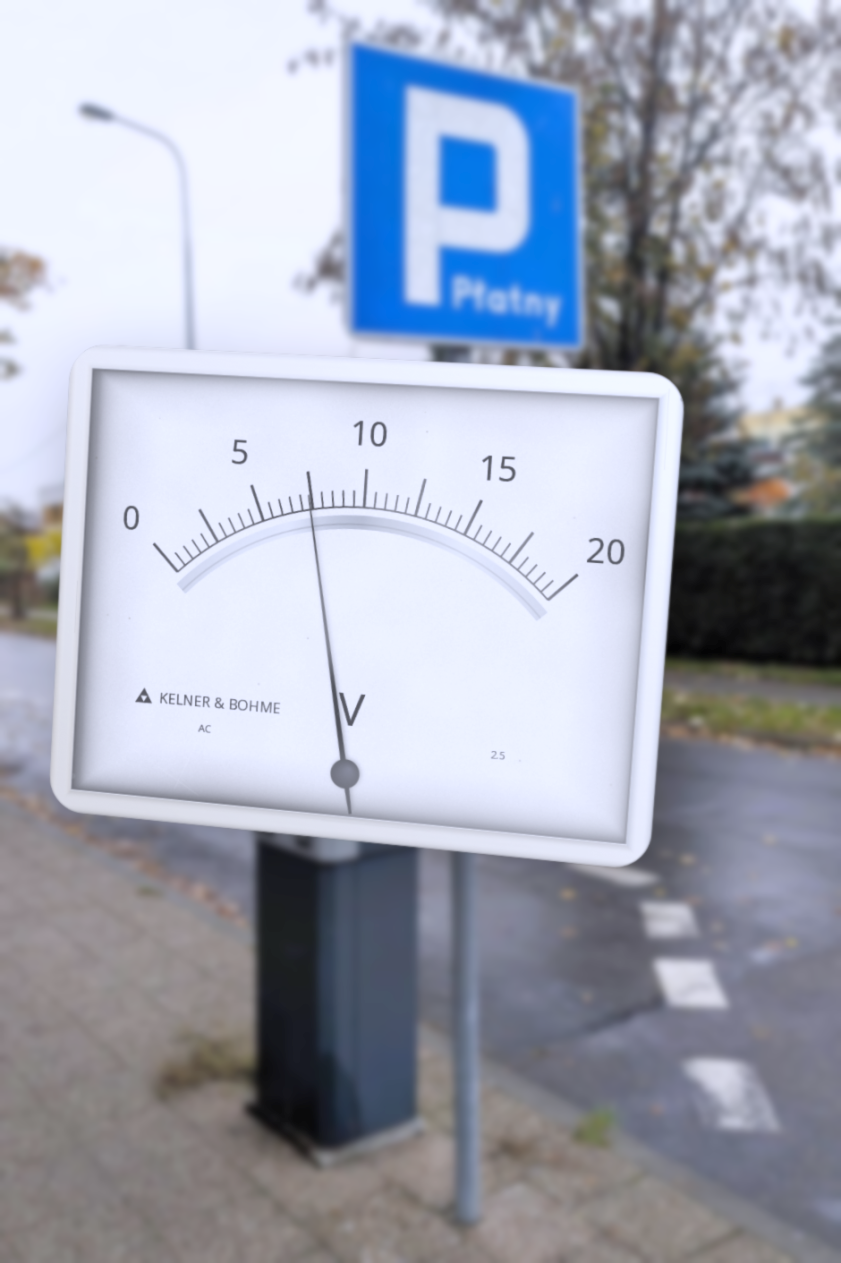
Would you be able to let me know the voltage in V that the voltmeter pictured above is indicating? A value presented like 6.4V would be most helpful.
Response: 7.5V
